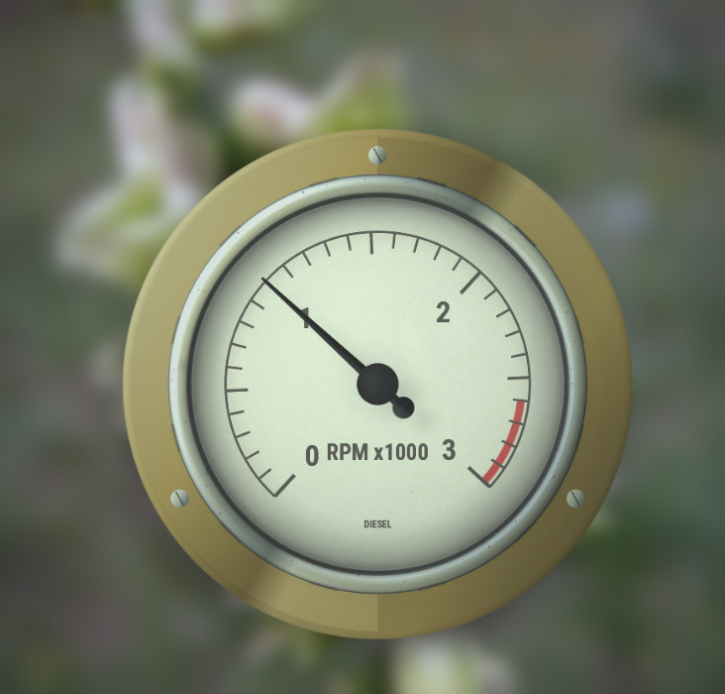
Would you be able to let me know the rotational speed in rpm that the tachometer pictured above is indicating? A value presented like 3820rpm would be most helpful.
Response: 1000rpm
